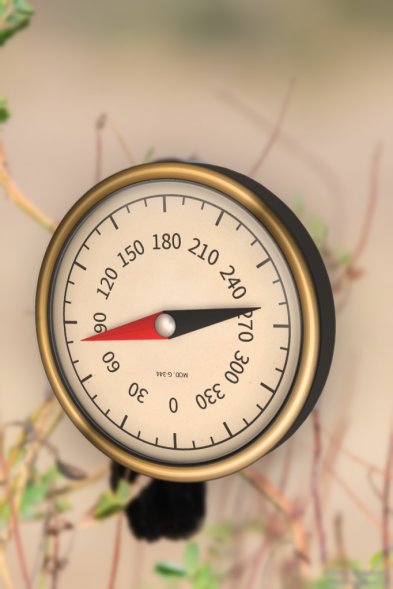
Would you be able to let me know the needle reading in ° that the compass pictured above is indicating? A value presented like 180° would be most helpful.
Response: 80°
